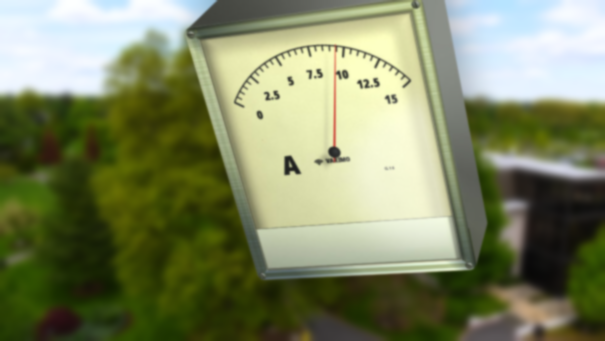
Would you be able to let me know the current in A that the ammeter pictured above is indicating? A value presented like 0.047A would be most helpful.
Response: 9.5A
